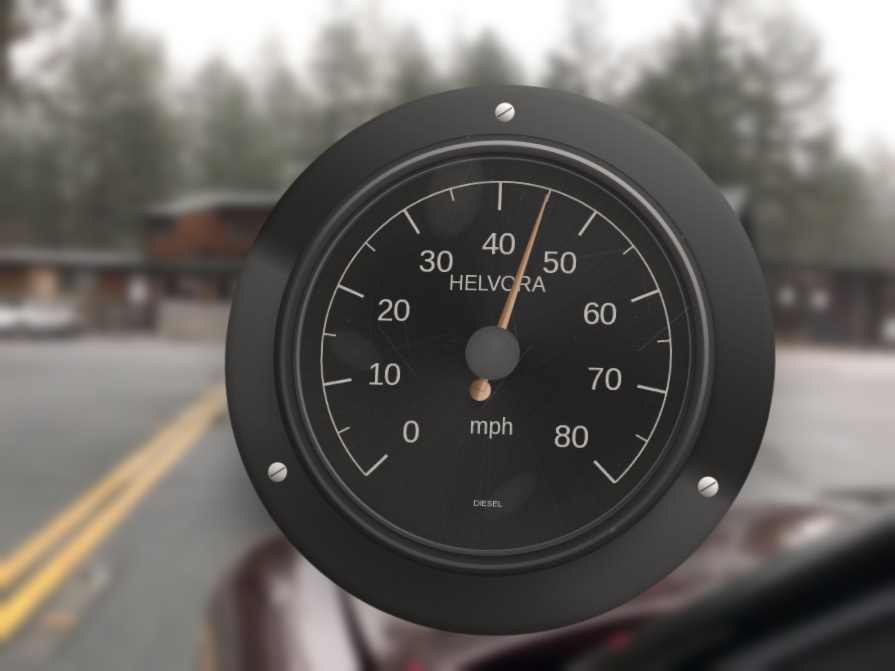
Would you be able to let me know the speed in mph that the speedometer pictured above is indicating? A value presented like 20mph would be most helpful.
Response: 45mph
